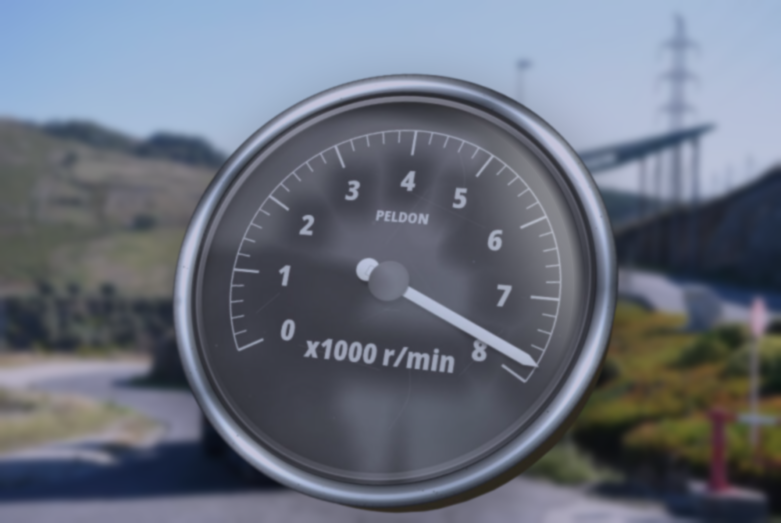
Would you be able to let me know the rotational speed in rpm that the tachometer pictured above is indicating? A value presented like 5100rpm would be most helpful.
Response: 7800rpm
